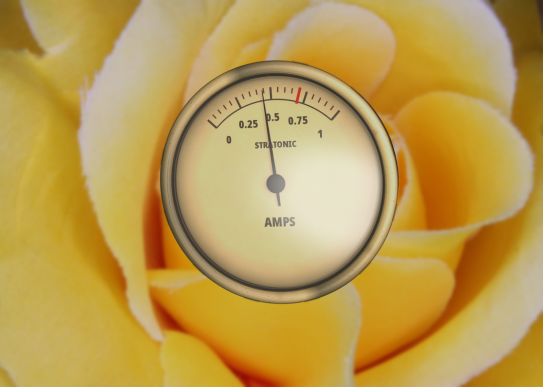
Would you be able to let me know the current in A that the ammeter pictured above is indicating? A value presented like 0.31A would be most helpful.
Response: 0.45A
